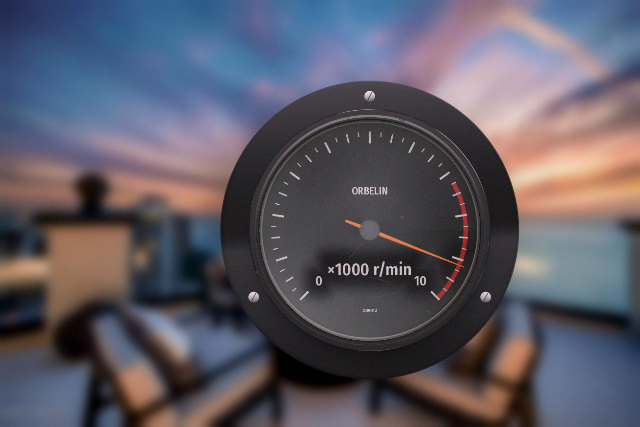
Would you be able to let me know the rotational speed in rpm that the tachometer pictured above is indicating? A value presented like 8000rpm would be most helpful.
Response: 9125rpm
